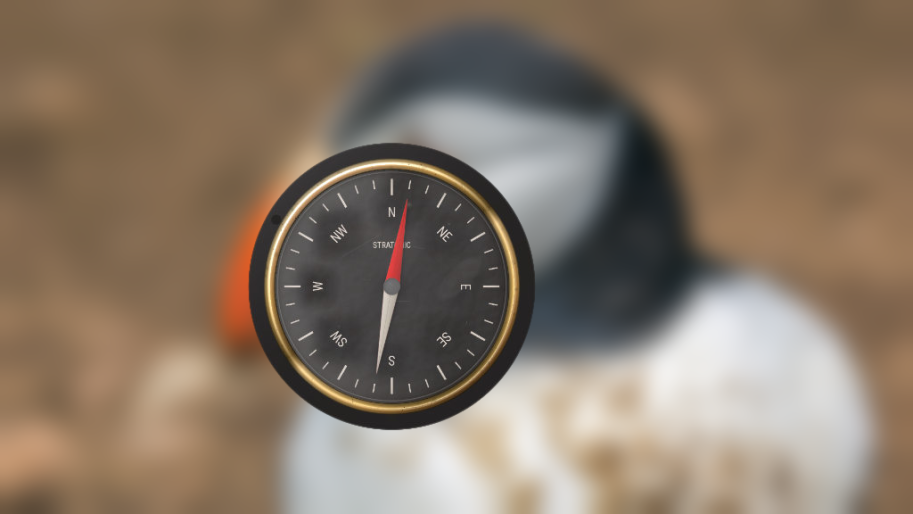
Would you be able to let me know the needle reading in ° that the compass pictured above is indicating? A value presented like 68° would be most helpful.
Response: 10°
